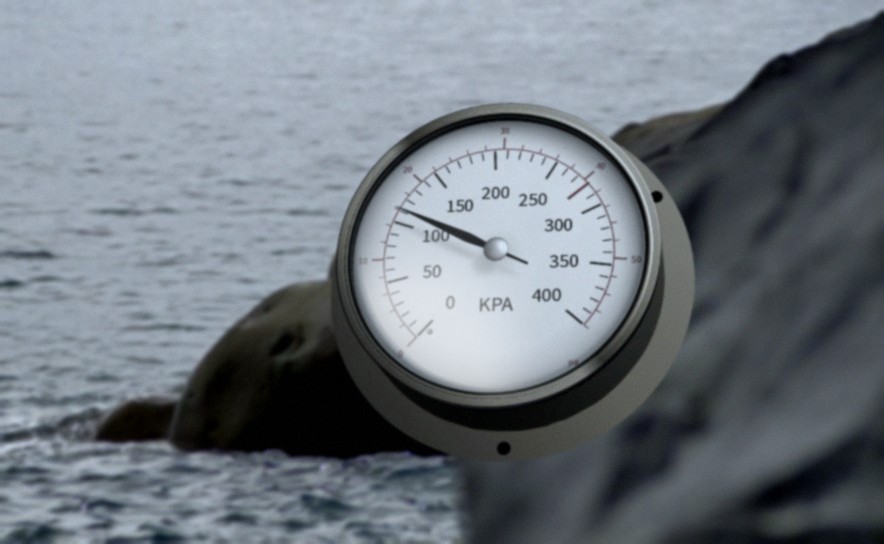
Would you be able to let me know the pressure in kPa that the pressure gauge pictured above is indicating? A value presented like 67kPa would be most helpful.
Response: 110kPa
